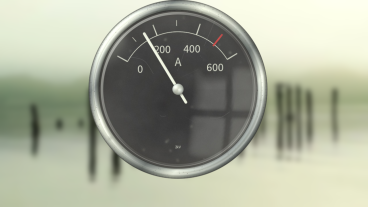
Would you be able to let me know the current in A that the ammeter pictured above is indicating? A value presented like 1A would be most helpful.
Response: 150A
